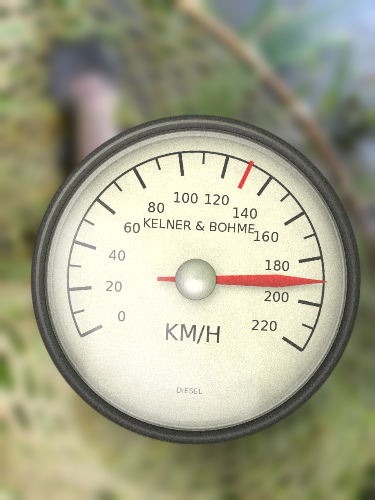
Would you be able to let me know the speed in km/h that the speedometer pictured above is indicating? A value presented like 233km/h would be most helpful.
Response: 190km/h
